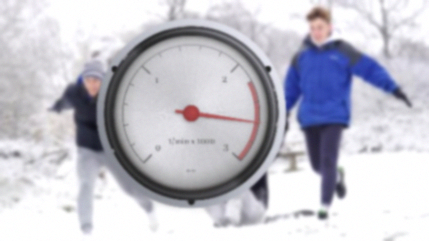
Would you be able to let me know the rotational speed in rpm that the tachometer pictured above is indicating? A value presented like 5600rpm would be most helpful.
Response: 2600rpm
